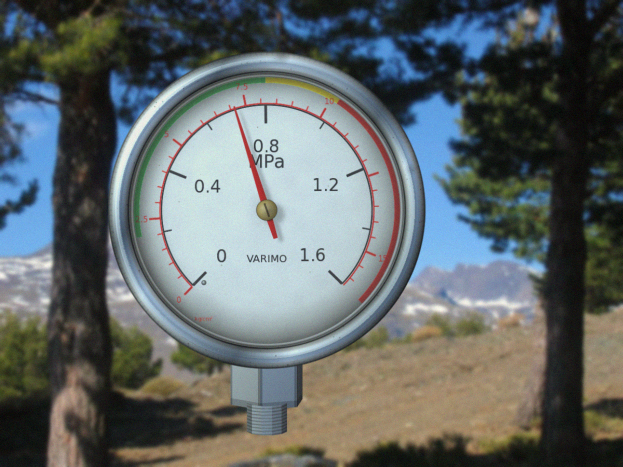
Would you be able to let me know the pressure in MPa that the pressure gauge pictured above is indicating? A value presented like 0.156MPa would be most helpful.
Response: 0.7MPa
